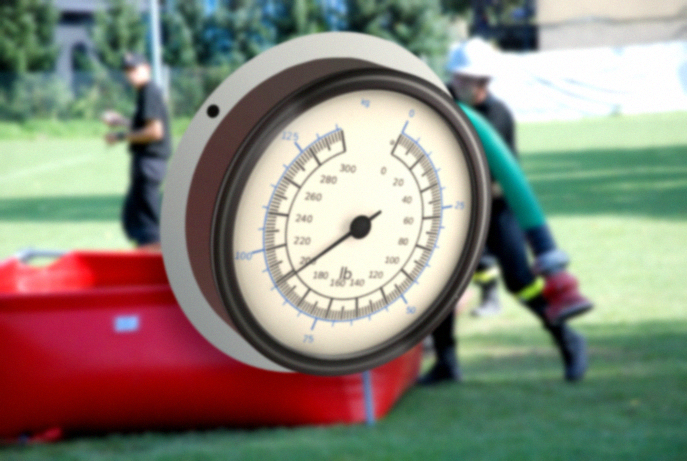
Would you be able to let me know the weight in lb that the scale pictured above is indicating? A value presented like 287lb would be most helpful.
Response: 200lb
